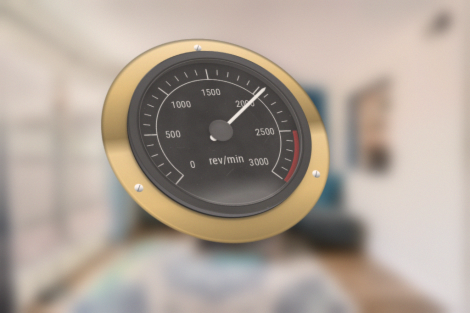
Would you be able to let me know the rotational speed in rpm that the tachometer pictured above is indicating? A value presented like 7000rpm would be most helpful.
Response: 2050rpm
